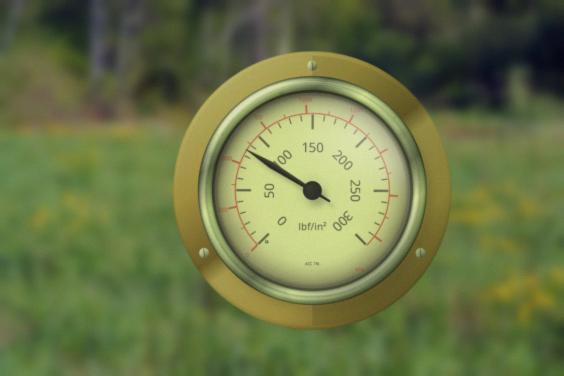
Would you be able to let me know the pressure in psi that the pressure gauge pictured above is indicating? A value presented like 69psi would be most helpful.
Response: 85psi
